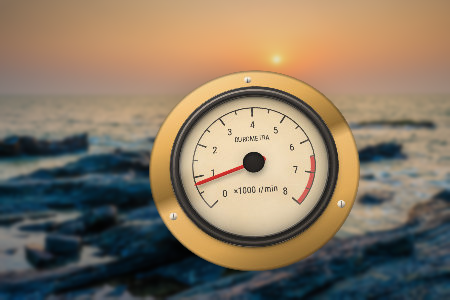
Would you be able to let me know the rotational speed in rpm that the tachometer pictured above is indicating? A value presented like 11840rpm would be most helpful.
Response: 750rpm
